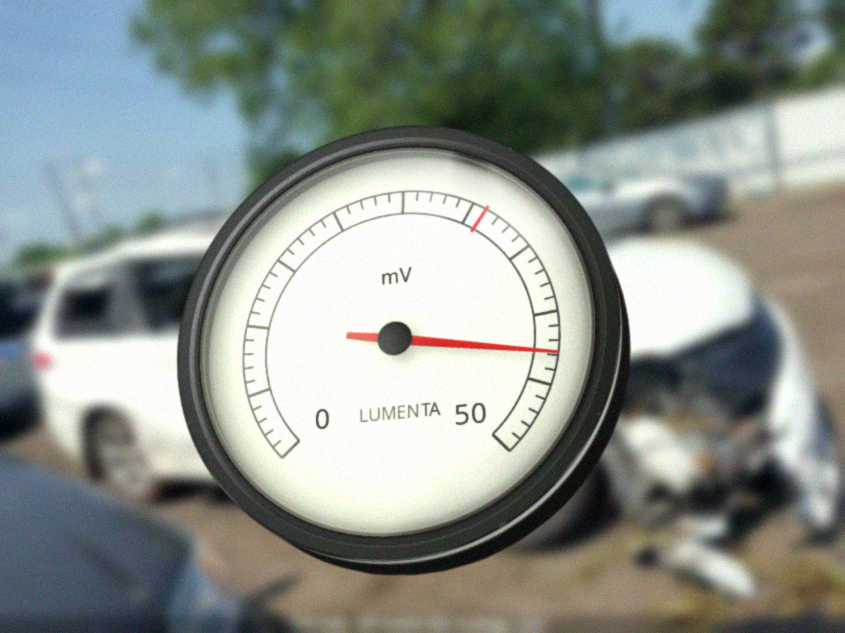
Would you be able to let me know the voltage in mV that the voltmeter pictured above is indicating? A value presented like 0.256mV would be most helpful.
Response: 43mV
